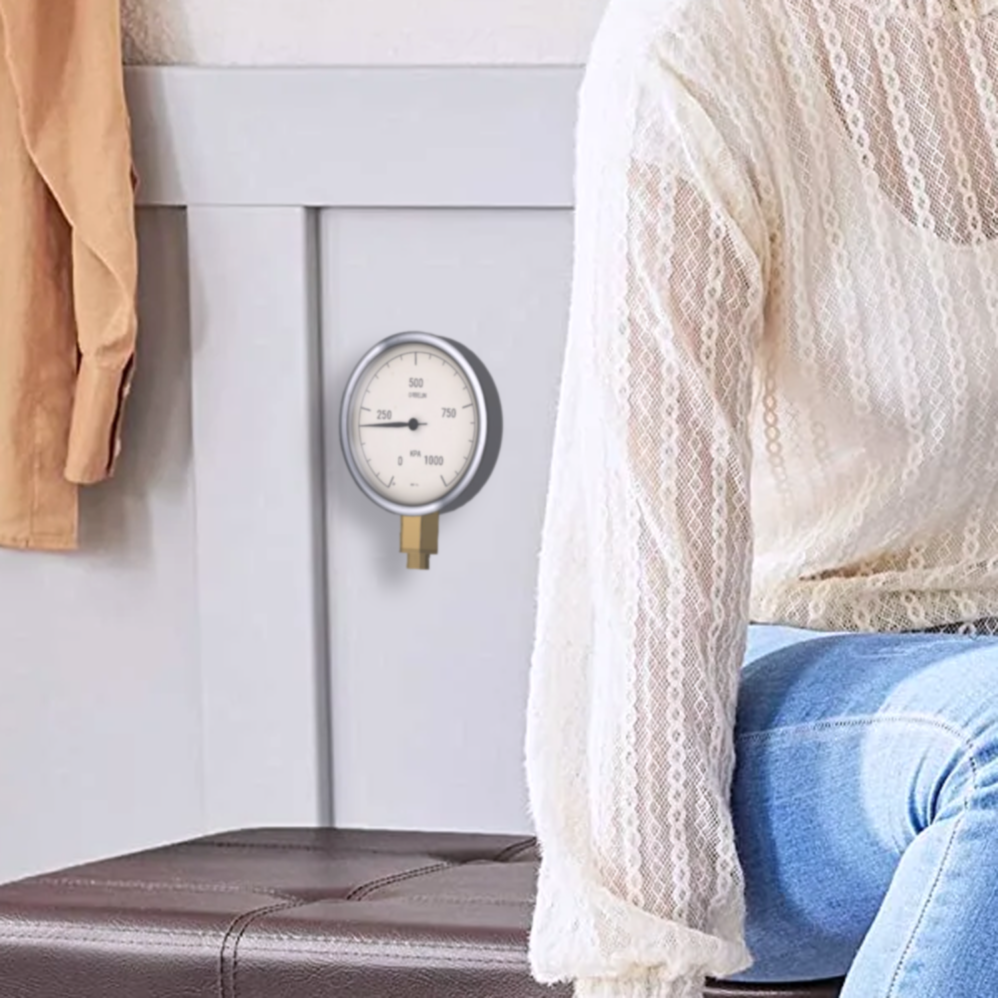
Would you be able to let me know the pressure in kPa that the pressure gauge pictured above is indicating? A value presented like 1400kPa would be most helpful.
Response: 200kPa
